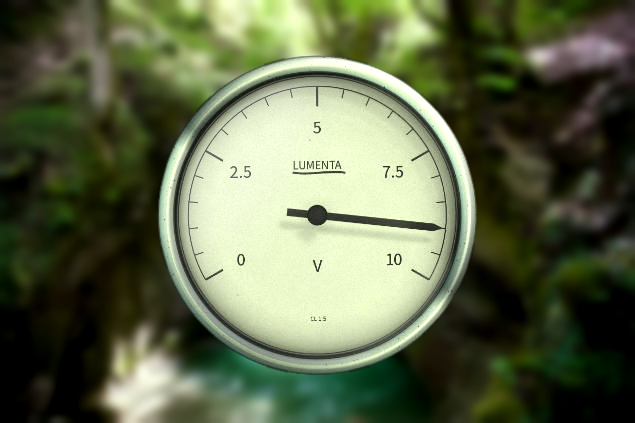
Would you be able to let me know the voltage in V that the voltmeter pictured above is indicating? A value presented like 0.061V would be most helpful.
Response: 9V
